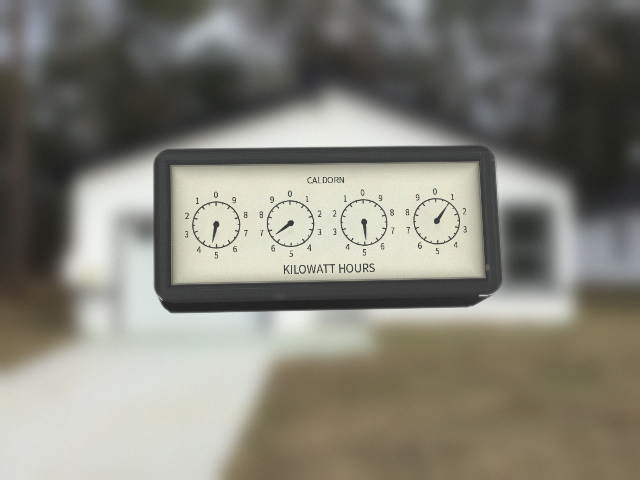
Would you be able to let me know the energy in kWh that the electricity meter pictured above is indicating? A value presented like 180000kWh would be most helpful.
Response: 4651kWh
